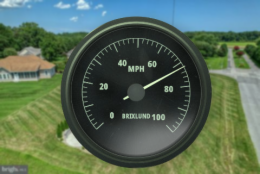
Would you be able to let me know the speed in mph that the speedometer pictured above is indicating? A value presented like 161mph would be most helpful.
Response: 72mph
